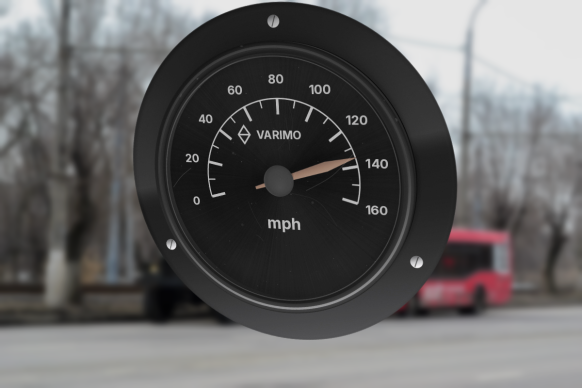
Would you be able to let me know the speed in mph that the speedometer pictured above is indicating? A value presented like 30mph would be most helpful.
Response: 135mph
